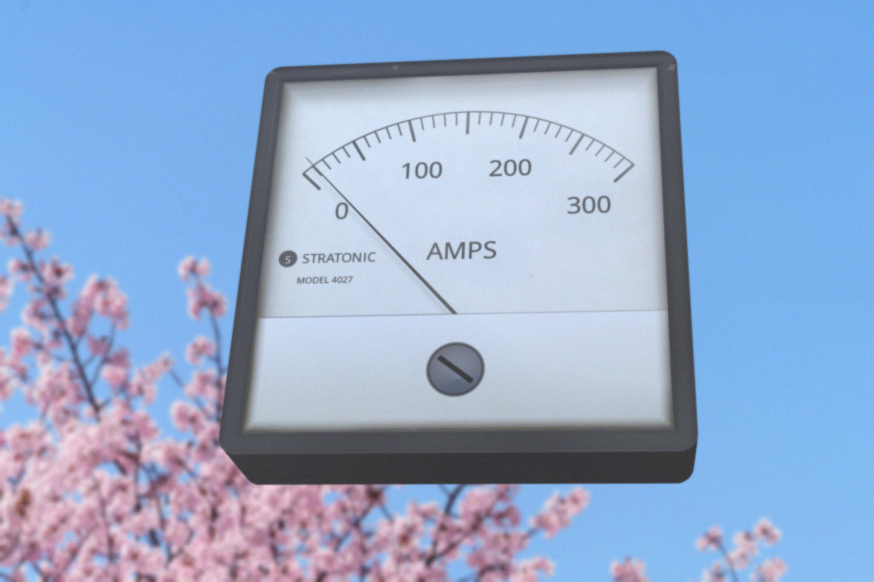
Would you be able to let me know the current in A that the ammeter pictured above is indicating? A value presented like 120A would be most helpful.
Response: 10A
